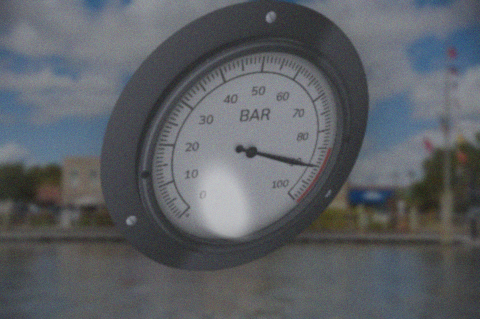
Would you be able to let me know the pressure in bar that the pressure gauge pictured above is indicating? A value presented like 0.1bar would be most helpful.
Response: 90bar
